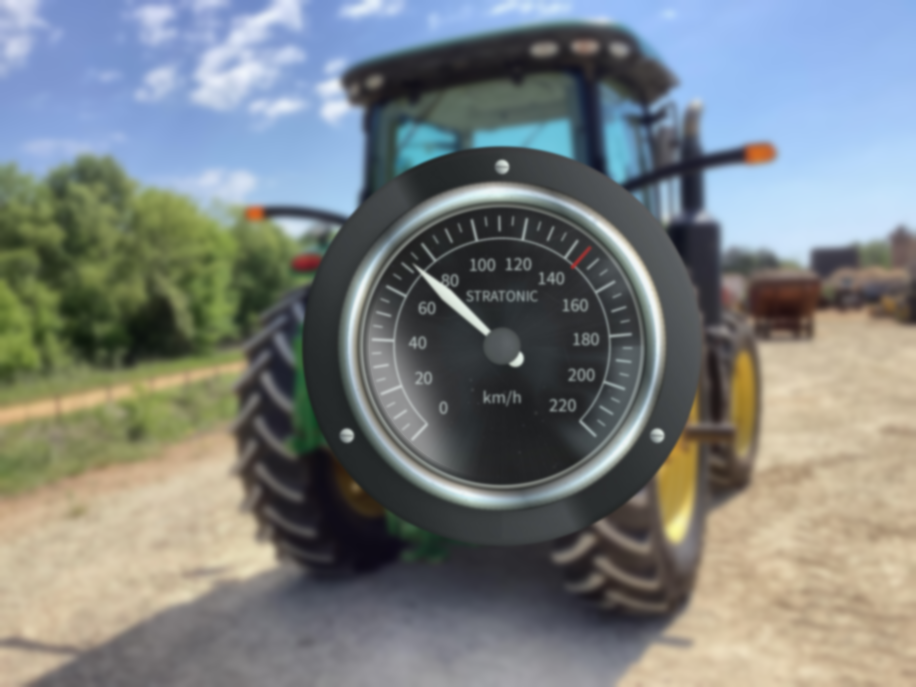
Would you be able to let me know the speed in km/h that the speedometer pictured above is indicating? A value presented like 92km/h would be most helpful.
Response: 72.5km/h
